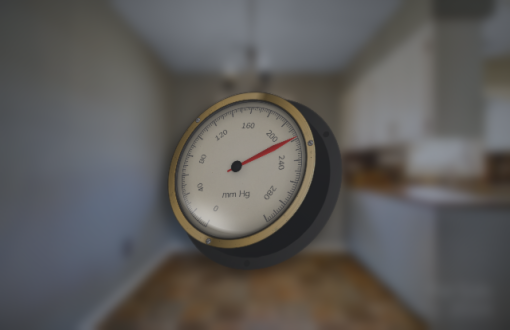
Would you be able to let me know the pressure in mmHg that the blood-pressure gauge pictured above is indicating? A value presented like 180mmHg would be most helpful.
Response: 220mmHg
